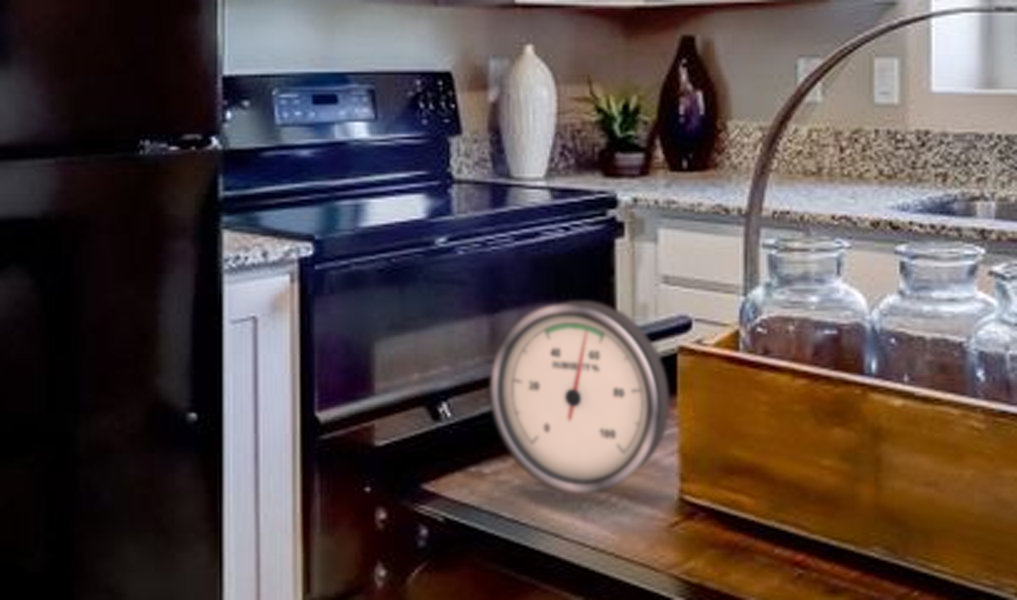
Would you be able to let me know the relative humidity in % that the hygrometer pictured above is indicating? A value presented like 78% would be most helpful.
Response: 55%
